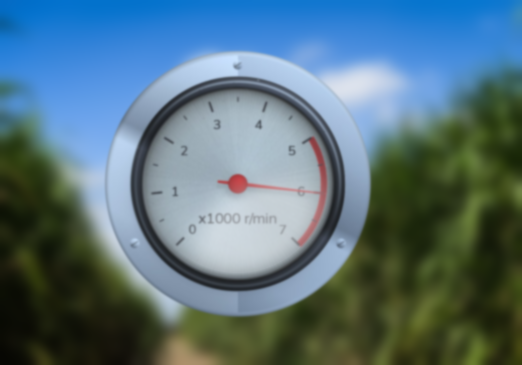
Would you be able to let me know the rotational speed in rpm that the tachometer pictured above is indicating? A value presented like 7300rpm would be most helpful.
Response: 6000rpm
